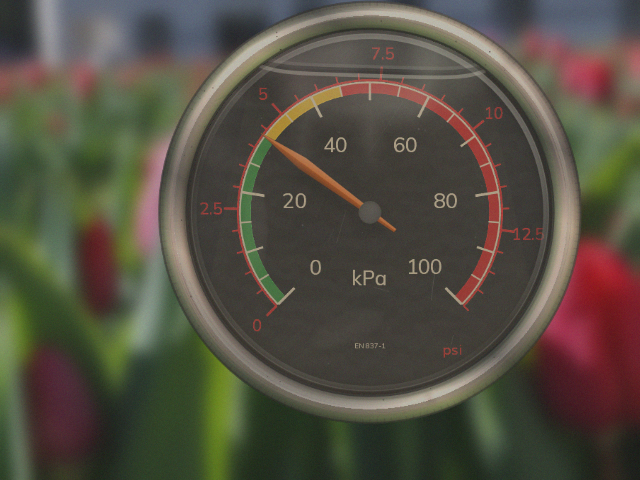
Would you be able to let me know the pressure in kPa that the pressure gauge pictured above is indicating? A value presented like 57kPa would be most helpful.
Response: 30kPa
